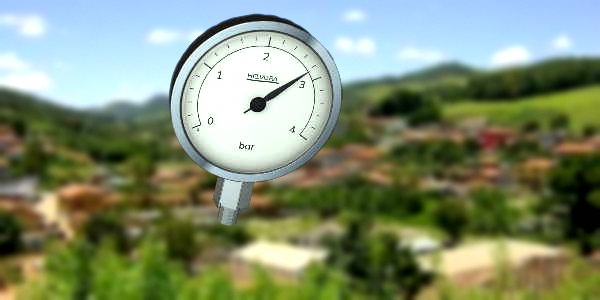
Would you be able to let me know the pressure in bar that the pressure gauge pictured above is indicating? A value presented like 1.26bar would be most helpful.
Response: 2.8bar
